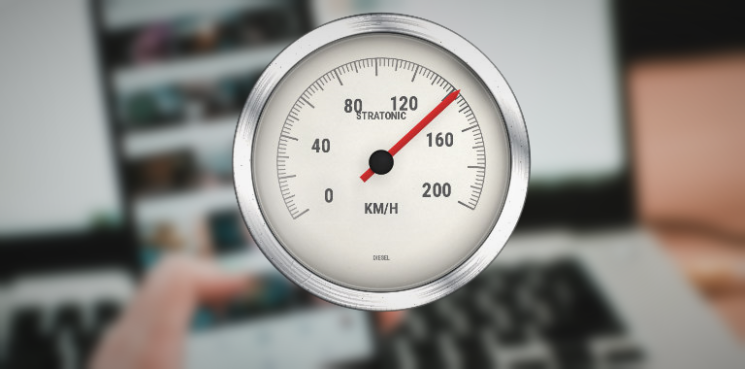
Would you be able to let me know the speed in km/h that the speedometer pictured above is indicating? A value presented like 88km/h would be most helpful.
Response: 142km/h
